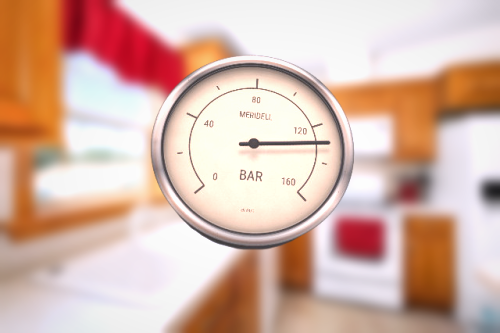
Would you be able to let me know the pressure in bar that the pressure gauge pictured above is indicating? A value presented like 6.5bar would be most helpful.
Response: 130bar
